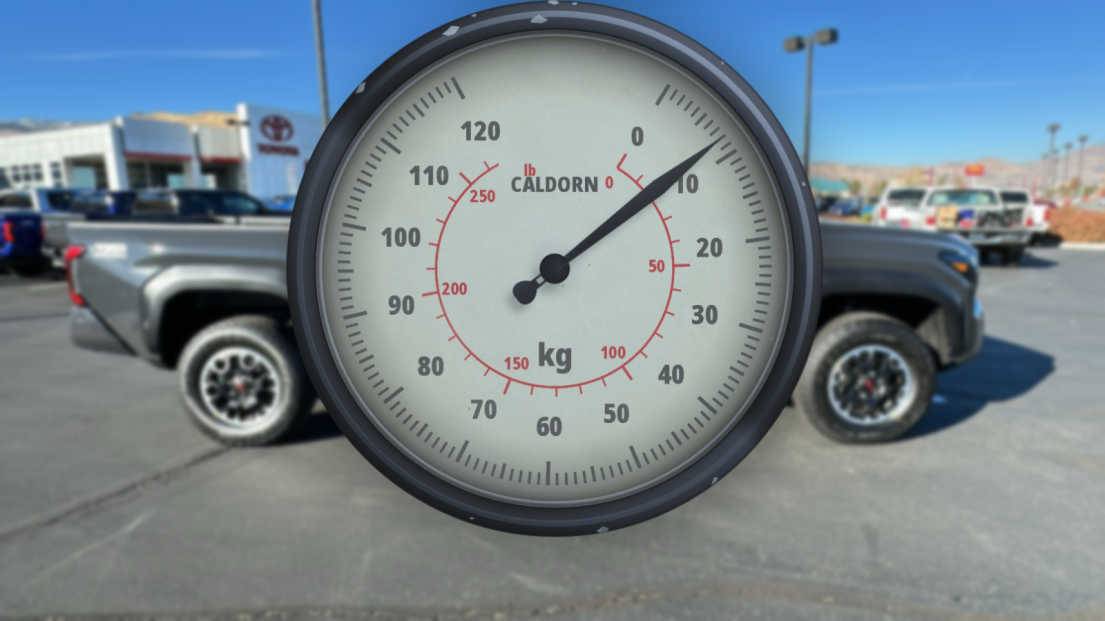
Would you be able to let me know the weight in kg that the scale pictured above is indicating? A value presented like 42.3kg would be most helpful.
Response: 8kg
